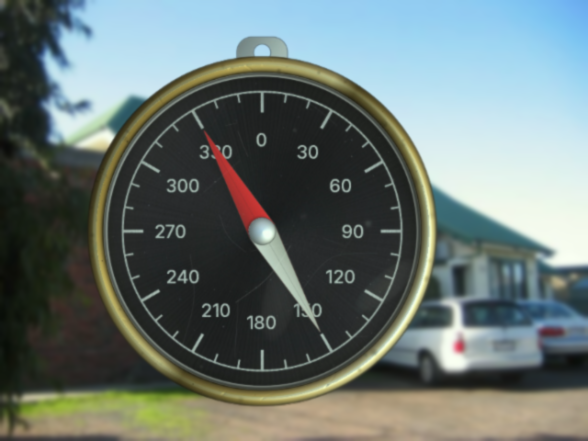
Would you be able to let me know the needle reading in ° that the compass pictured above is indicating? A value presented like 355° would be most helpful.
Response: 330°
